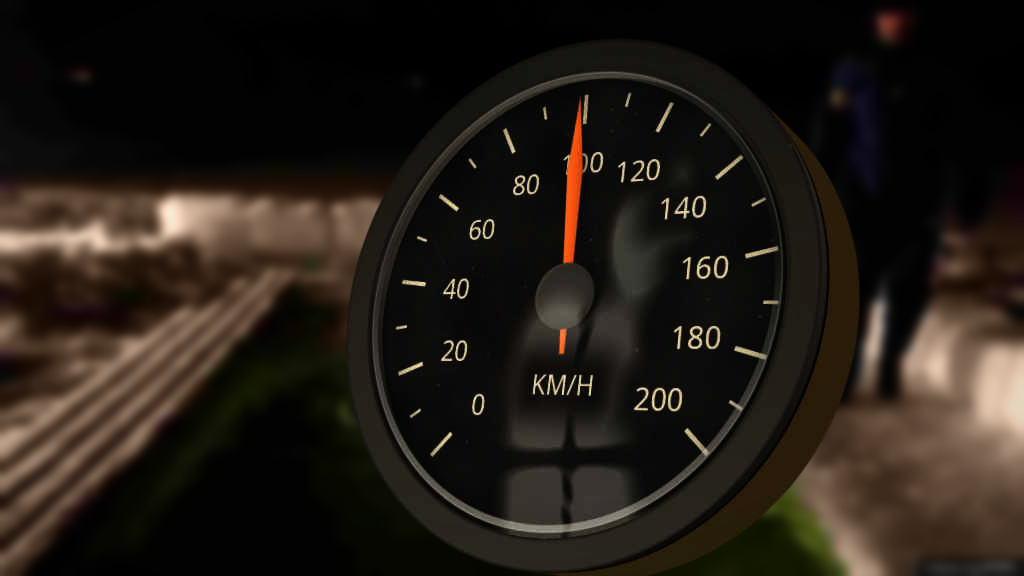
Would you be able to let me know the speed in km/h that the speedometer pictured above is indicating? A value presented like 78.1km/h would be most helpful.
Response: 100km/h
